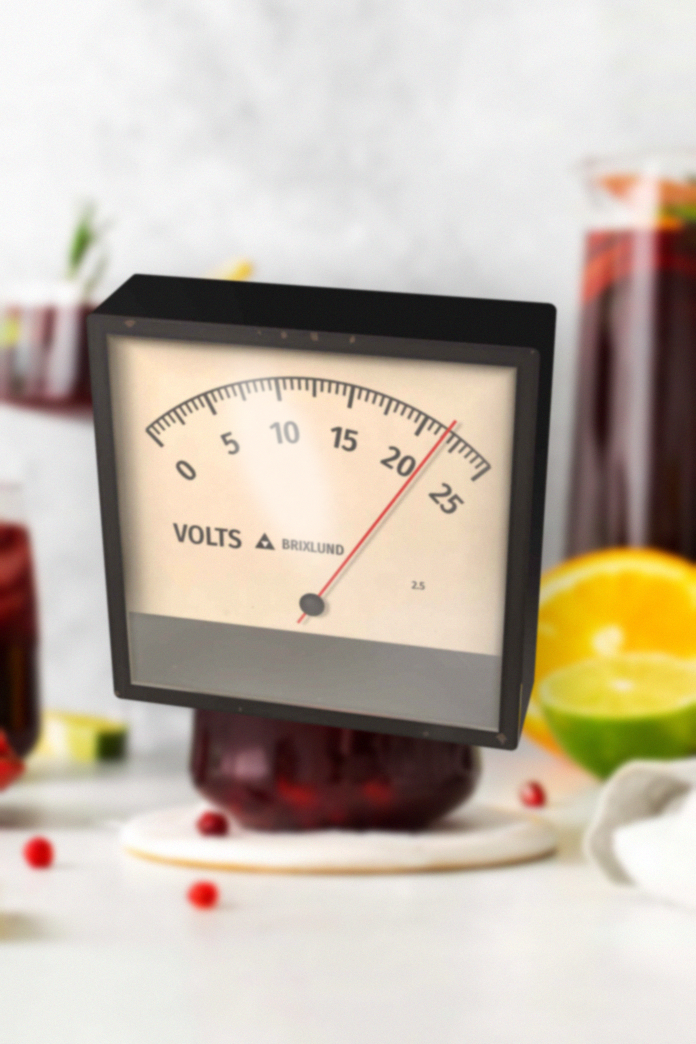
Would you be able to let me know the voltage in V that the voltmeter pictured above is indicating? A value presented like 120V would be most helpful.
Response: 21.5V
